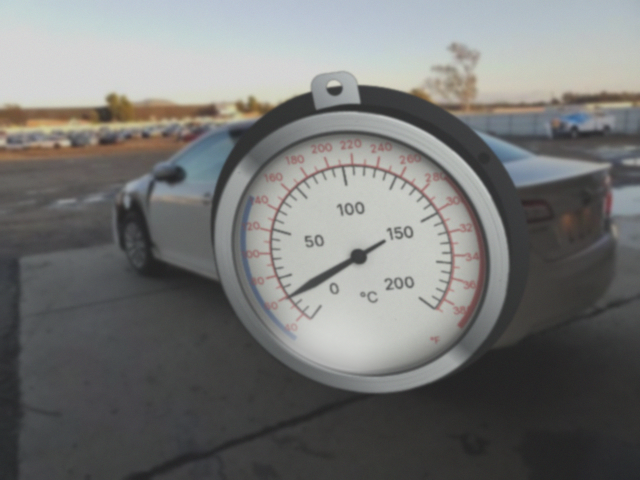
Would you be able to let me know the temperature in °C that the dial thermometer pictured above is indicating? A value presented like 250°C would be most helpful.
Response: 15°C
